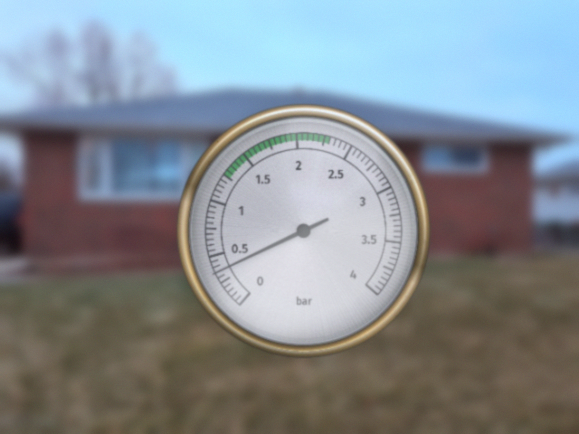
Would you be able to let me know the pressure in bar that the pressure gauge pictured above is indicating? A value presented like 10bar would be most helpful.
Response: 0.35bar
